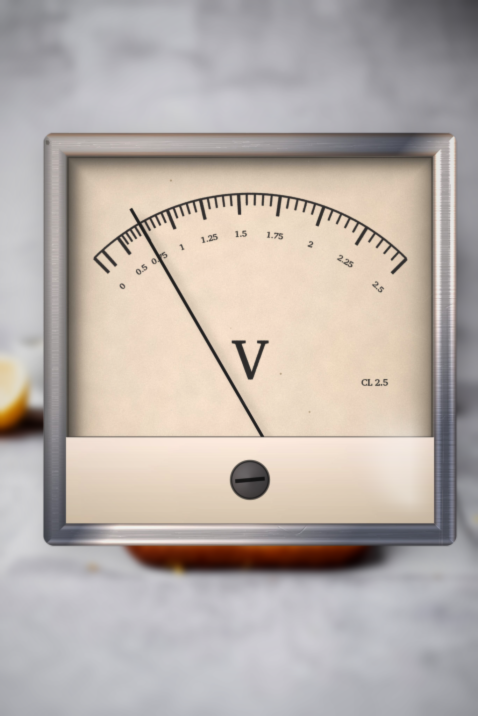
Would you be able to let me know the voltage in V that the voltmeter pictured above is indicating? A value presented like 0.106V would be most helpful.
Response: 0.75V
